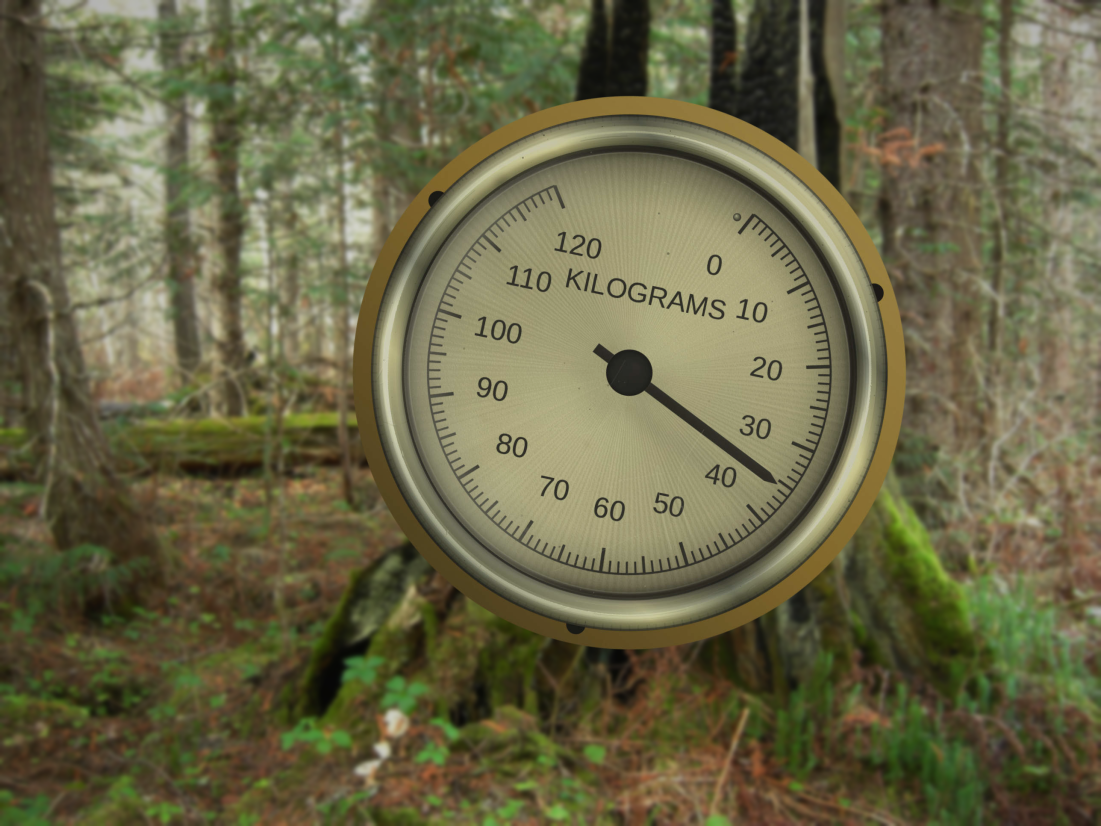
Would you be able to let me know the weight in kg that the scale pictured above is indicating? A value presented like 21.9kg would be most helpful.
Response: 35.5kg
